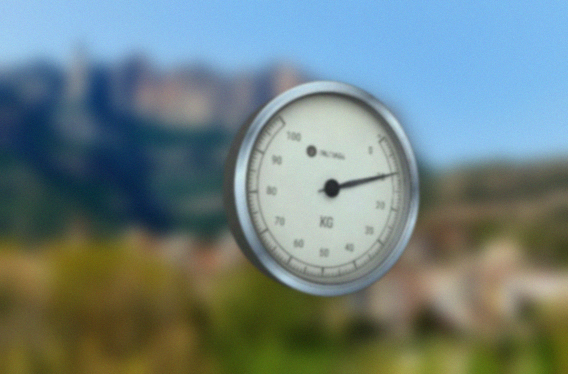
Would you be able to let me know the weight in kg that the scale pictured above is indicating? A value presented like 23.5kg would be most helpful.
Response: 10kg
